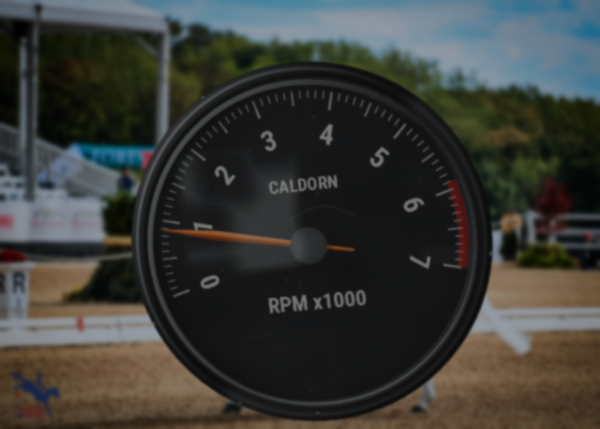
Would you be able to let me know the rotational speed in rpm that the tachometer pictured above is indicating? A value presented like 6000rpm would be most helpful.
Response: 900rpm
